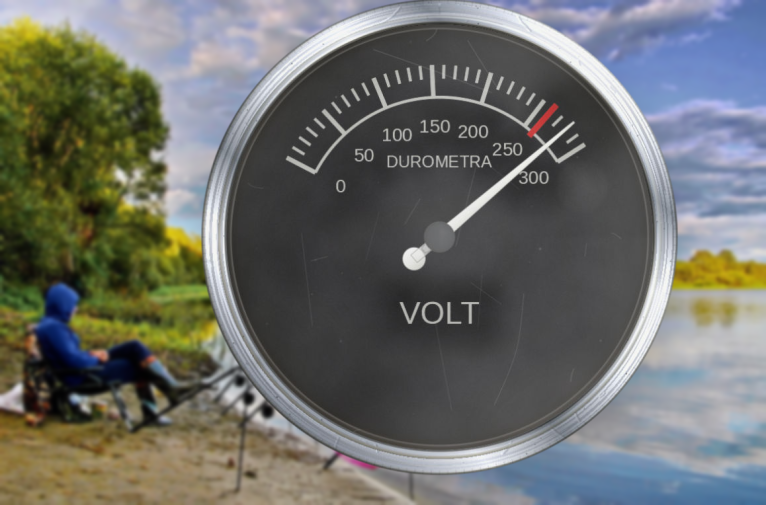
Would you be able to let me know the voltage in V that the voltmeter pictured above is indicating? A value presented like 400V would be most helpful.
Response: 280V
